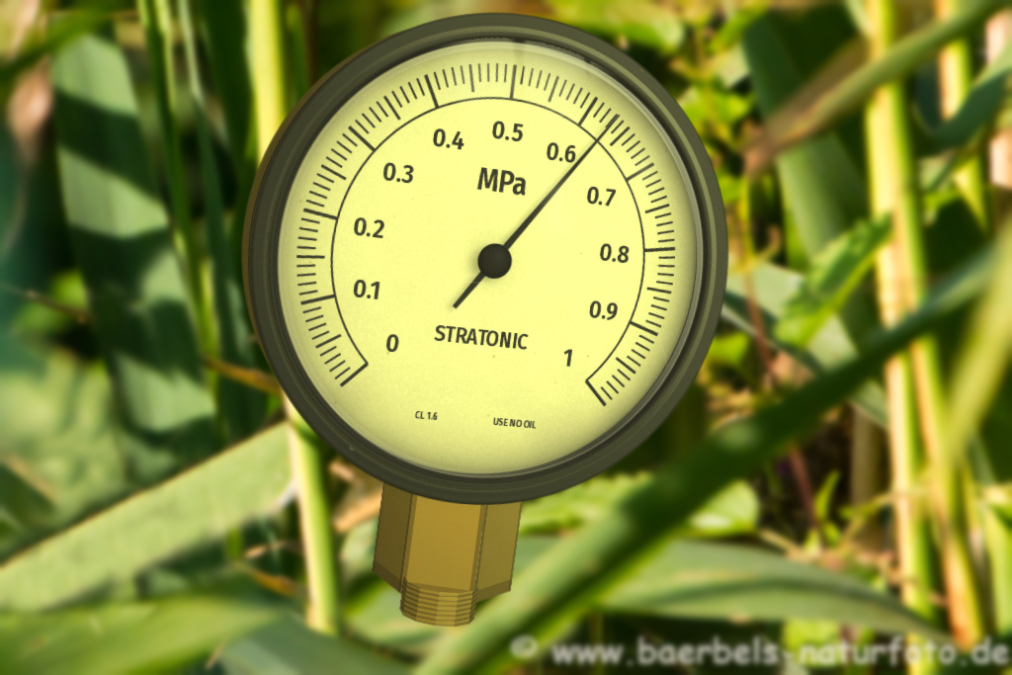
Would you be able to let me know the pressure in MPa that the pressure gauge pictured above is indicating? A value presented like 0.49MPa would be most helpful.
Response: 0.63MPa
